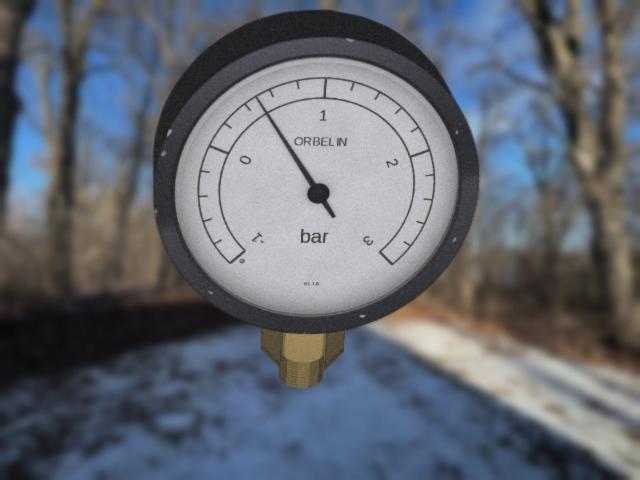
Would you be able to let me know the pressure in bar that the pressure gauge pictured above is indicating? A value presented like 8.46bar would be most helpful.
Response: 0.5bar
